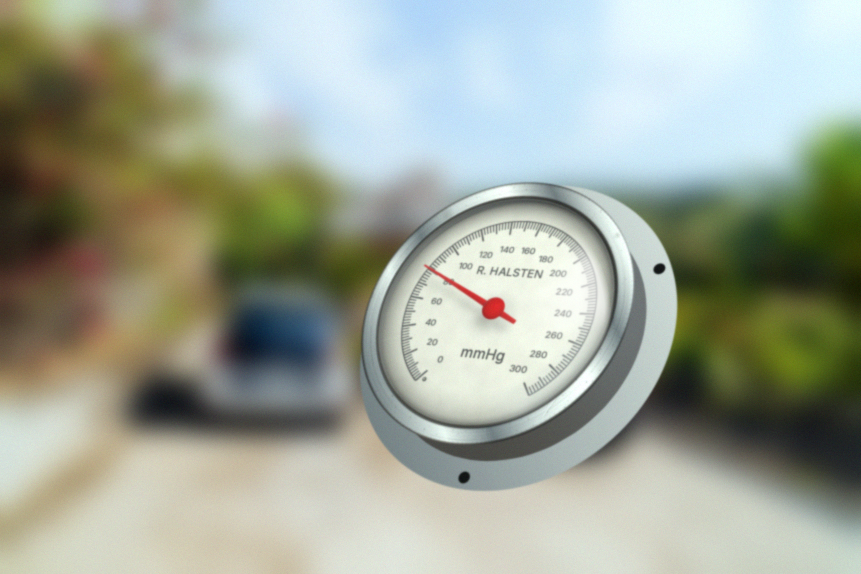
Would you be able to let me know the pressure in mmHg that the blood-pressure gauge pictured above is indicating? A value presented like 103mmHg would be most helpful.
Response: 80mmHg
